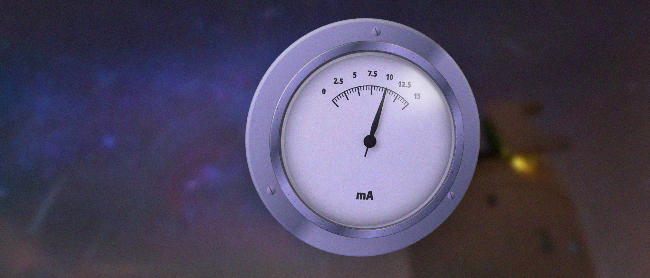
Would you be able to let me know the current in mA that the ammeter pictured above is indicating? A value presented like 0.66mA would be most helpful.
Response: 10mA
